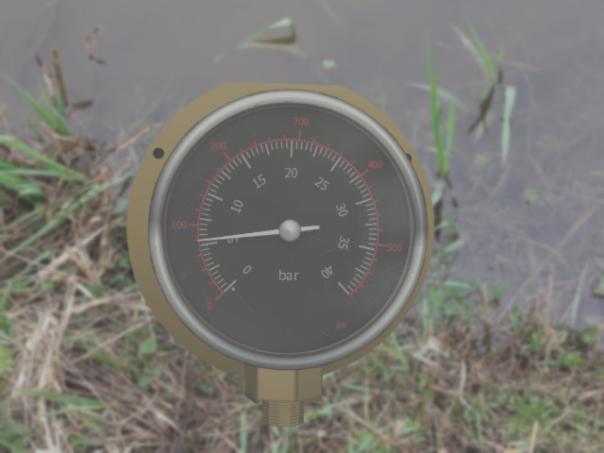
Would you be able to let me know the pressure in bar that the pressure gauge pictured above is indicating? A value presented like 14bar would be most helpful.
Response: 5.5bar
